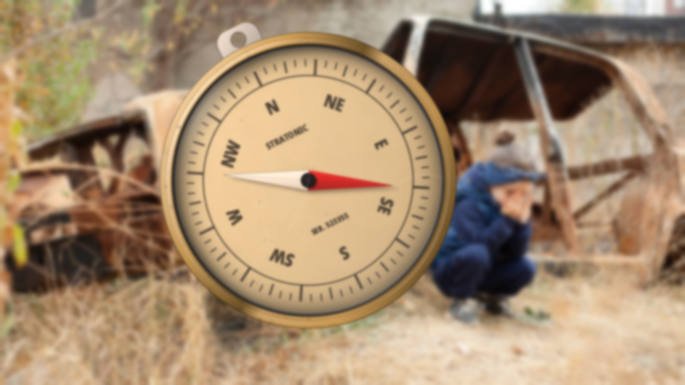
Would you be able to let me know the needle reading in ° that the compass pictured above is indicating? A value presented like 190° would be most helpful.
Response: 120°
